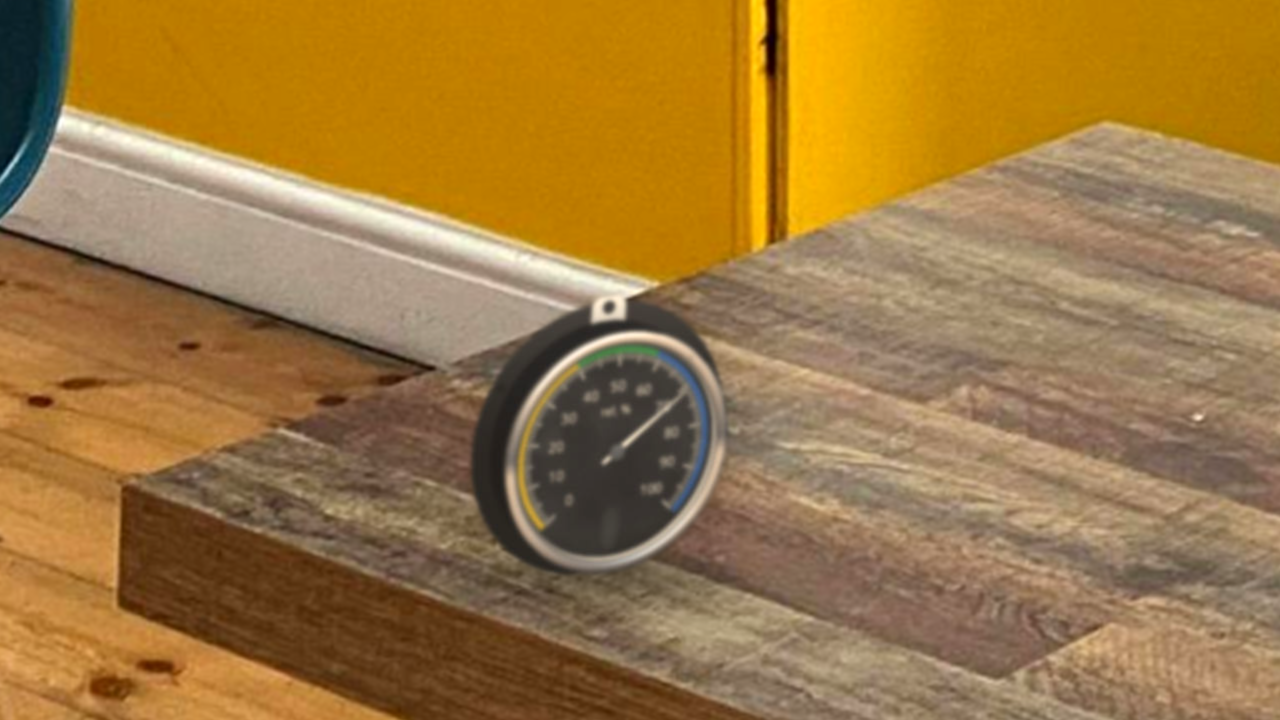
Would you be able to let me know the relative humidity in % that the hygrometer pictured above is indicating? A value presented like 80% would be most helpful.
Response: 70%
